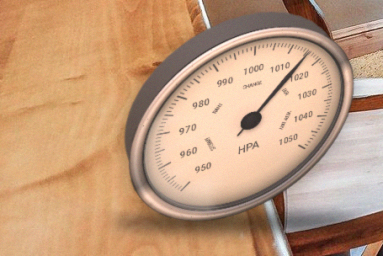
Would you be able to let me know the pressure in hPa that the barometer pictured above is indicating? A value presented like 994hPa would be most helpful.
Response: 1015hPa
